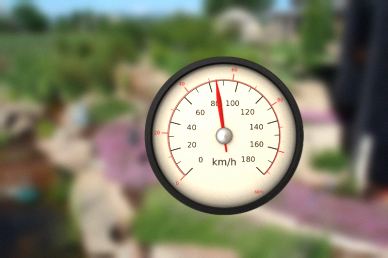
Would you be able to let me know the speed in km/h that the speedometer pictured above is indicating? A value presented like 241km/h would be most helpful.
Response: 85km/h
